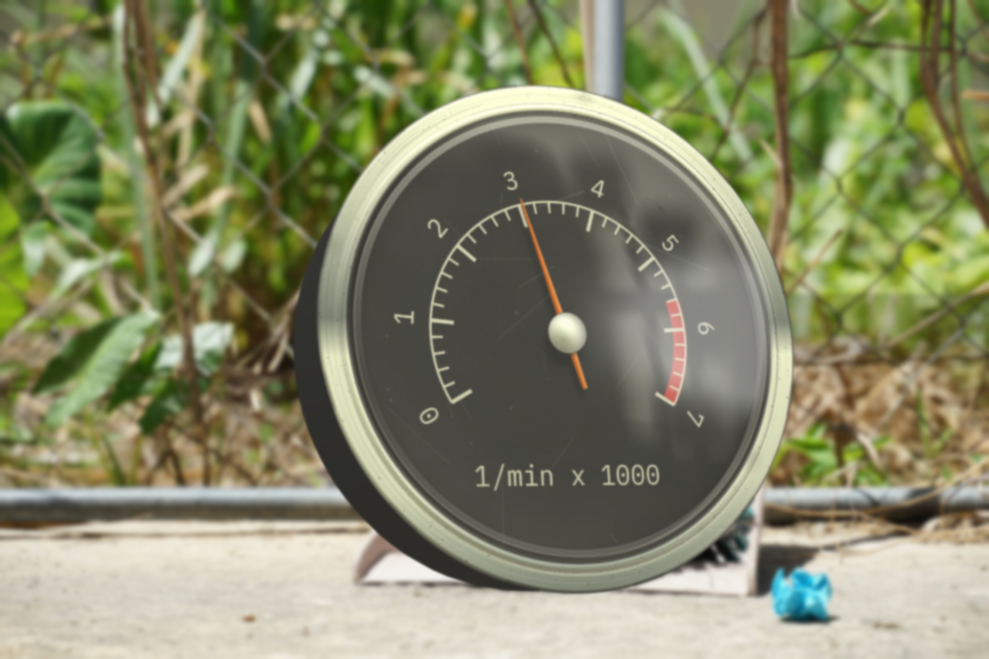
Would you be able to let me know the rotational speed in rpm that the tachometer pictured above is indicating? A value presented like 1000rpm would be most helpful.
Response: 3000rpm
